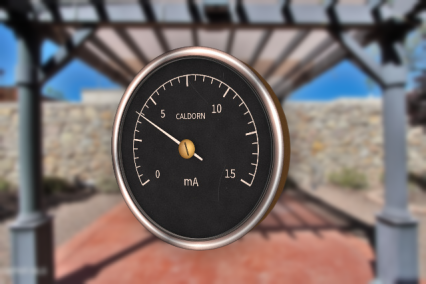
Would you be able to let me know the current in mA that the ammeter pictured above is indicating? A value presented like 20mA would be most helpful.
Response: 4mA
